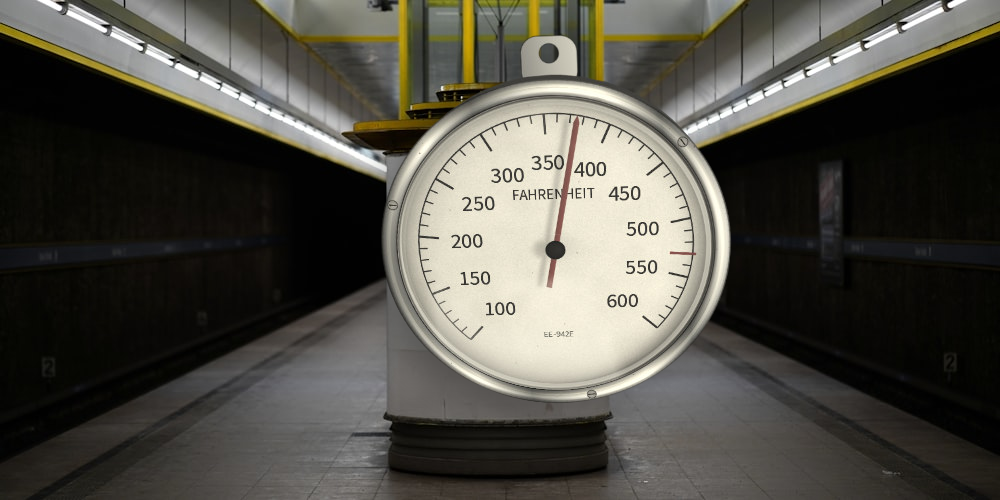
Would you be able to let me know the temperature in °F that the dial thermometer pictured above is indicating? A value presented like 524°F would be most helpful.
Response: 375°F
